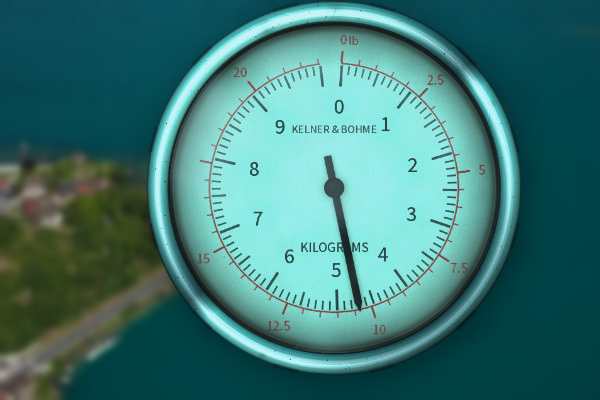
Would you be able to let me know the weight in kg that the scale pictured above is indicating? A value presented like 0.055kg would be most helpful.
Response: 4.7kg
